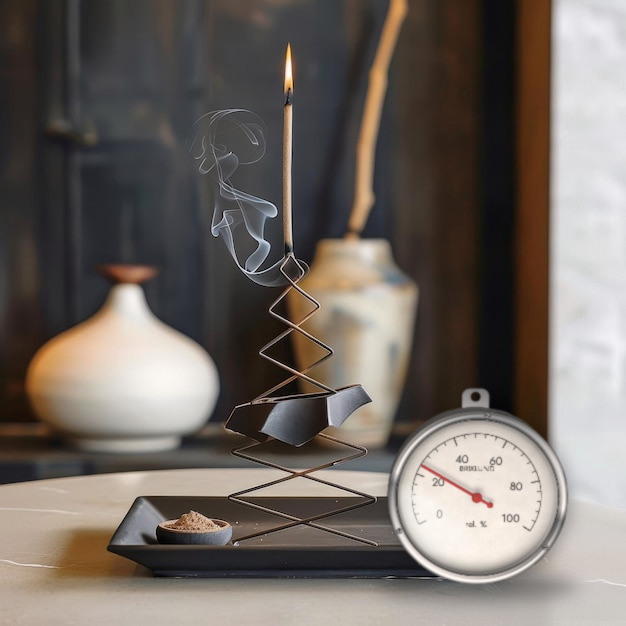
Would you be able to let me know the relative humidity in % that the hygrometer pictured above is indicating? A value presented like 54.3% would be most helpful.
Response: 24%
